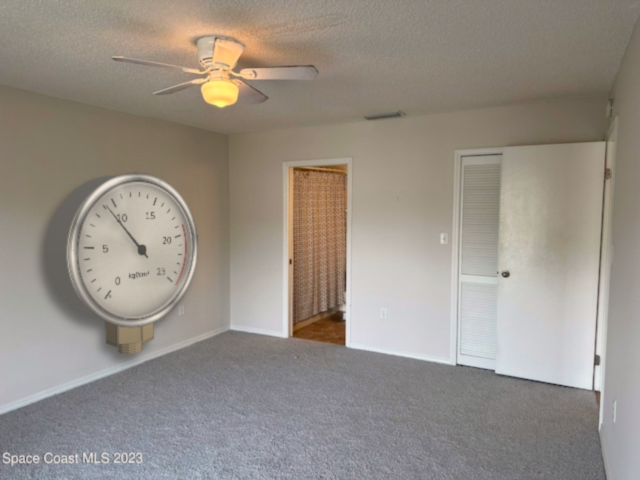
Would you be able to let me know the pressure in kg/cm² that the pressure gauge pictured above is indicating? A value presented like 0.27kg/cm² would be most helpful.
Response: 9kg/cm²
